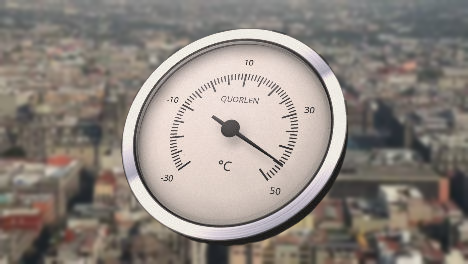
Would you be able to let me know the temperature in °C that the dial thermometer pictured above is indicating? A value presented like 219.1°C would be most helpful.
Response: 45°C
